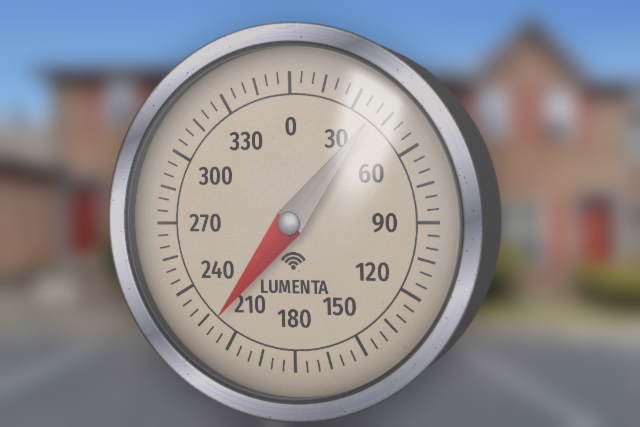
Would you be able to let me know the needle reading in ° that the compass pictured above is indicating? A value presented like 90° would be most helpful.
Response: 220°
